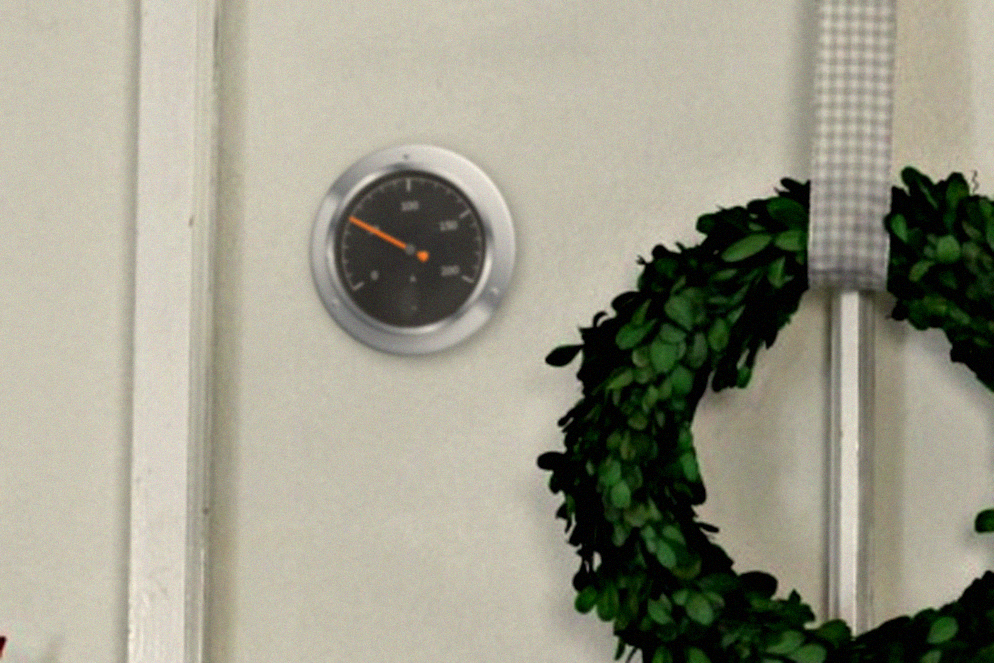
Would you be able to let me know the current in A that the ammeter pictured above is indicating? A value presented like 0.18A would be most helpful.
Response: 50A
